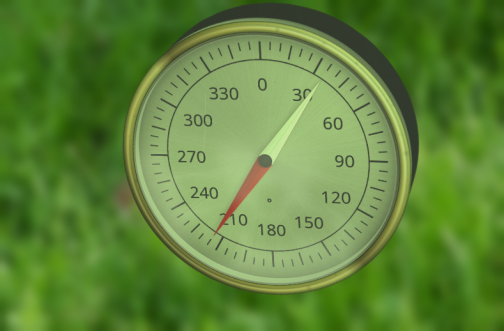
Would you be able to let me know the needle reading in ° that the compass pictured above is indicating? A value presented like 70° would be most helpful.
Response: 215°
